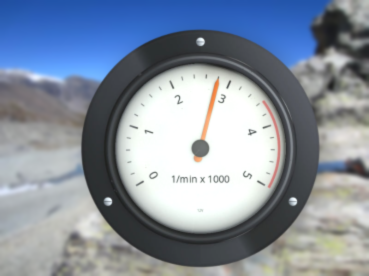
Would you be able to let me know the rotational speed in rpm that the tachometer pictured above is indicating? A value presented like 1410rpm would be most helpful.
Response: 2800rpm
